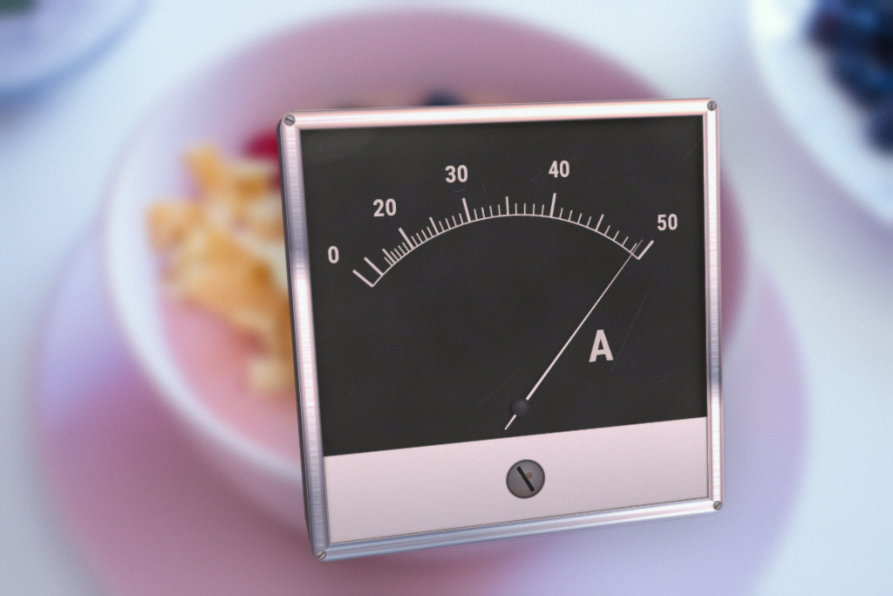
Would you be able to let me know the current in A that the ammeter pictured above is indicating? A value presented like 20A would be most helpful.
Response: 49A
